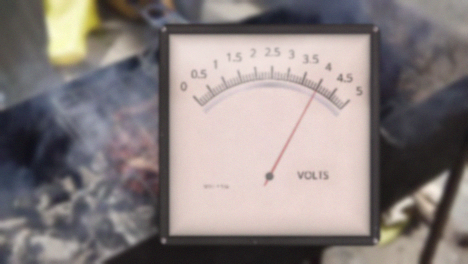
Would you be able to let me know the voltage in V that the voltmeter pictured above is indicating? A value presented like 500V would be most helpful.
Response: 4V
